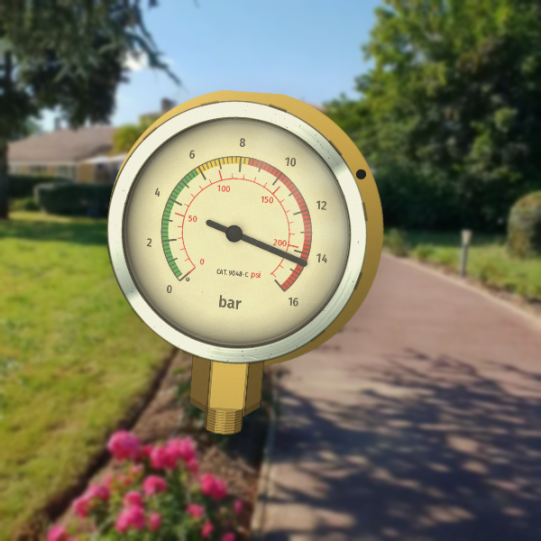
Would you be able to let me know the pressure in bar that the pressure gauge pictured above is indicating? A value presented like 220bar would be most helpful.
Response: 14.4bar
